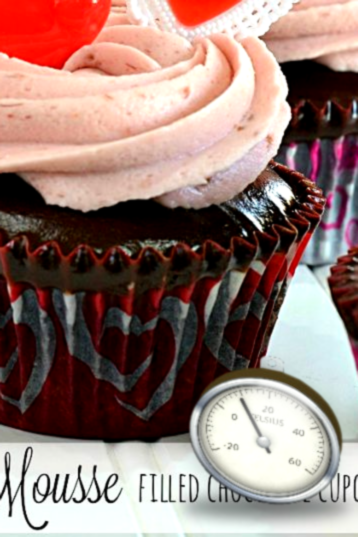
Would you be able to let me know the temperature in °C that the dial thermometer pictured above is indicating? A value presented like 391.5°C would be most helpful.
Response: 10°C
